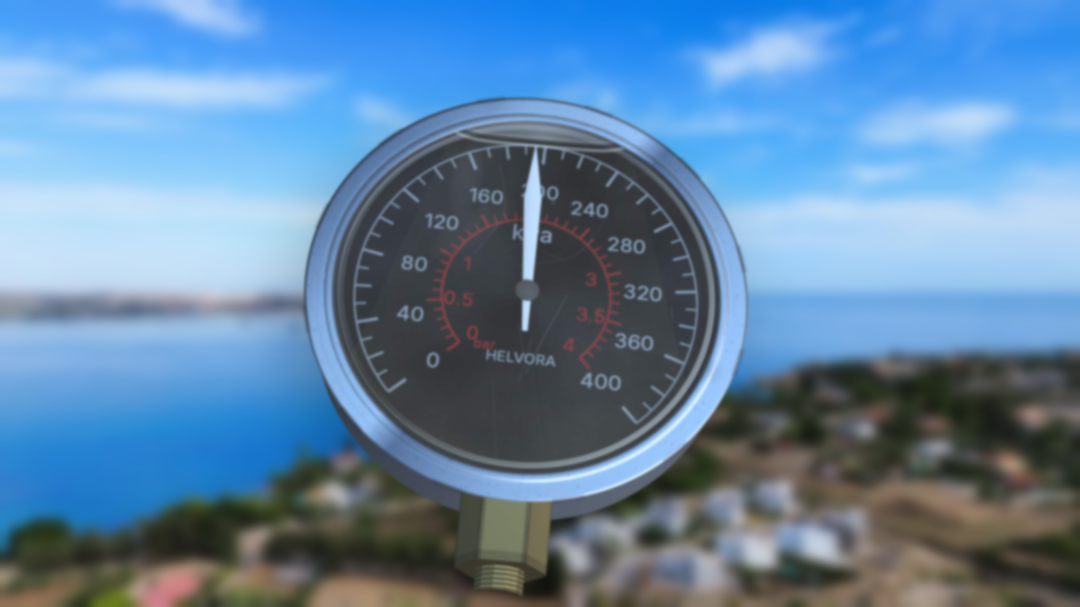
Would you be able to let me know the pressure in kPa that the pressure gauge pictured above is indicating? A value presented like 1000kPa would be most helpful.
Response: 195kPa
